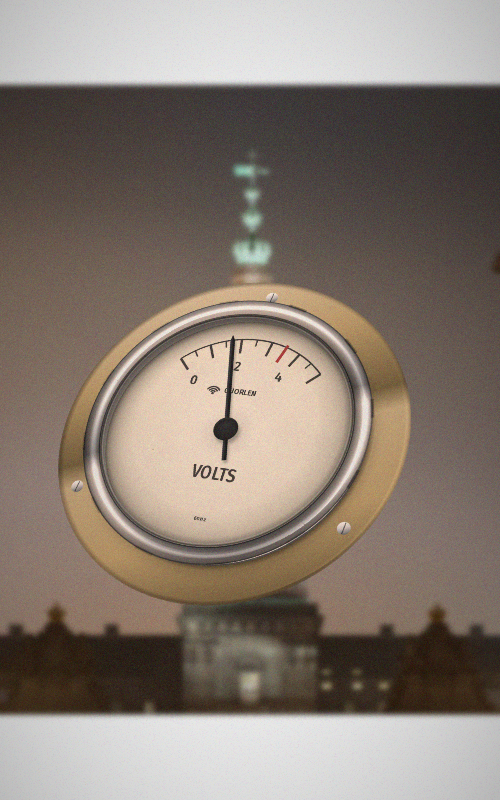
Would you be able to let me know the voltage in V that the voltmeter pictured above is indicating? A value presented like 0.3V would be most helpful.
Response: 1.75V
